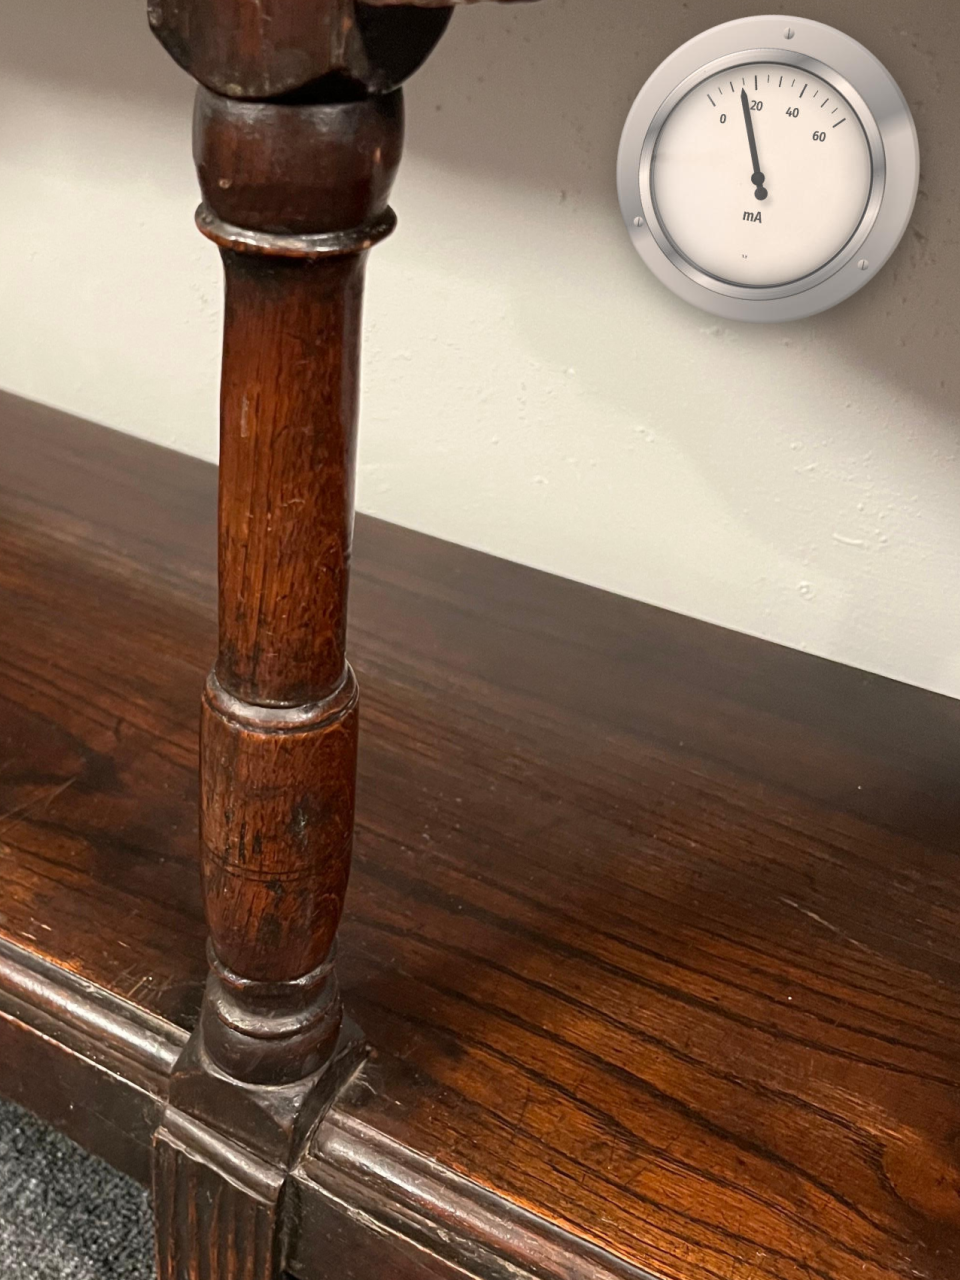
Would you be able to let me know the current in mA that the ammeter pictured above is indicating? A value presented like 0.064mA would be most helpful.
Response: 15mA
